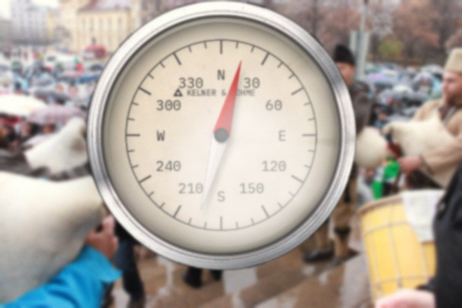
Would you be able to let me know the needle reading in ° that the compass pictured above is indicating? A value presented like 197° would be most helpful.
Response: 15°
